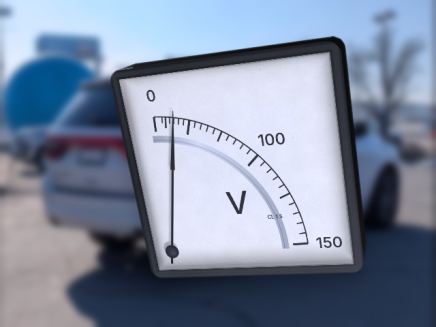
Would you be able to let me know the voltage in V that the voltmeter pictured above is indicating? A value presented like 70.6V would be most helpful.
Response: 35V
